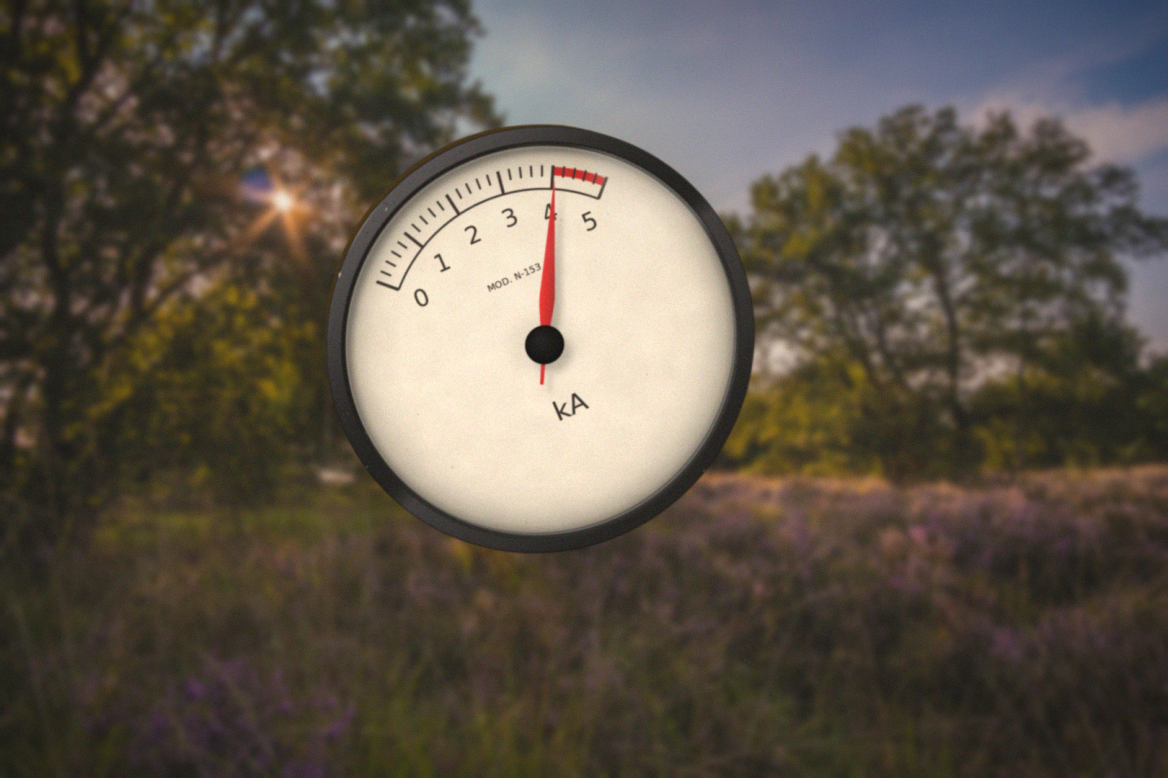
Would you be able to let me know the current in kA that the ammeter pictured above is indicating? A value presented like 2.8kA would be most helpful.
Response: 4kA
